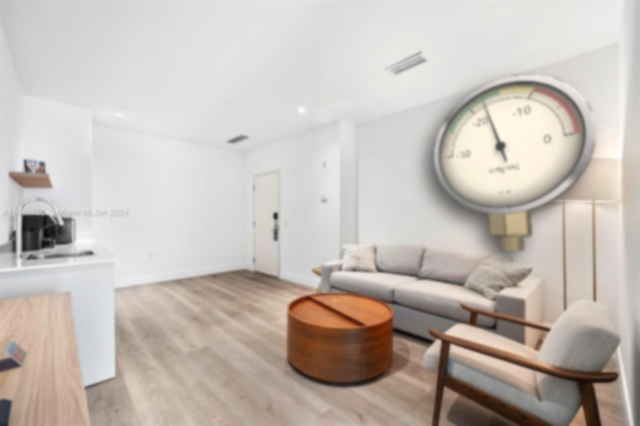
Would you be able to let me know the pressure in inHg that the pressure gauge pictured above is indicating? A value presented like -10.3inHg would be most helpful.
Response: -17.5inHg
